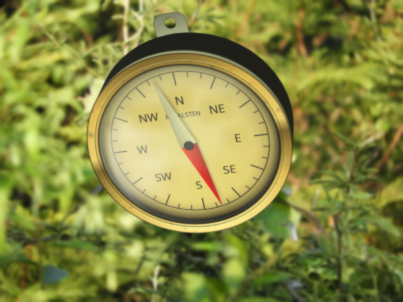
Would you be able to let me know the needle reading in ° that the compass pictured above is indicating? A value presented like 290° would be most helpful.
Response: 165°
